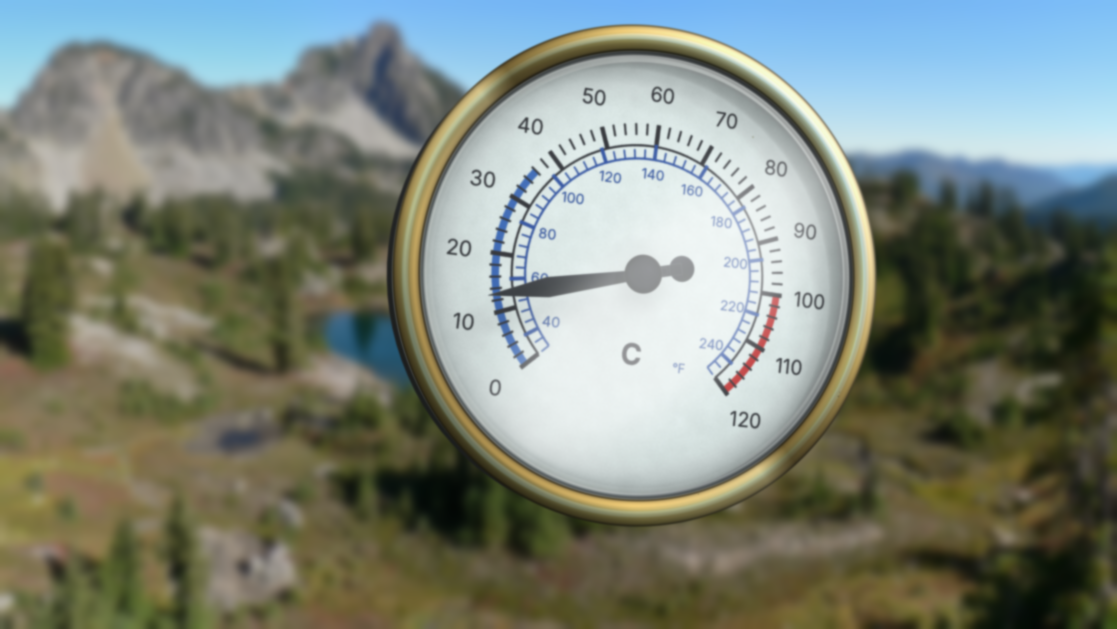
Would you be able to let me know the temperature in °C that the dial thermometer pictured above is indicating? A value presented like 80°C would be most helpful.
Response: 13°C
